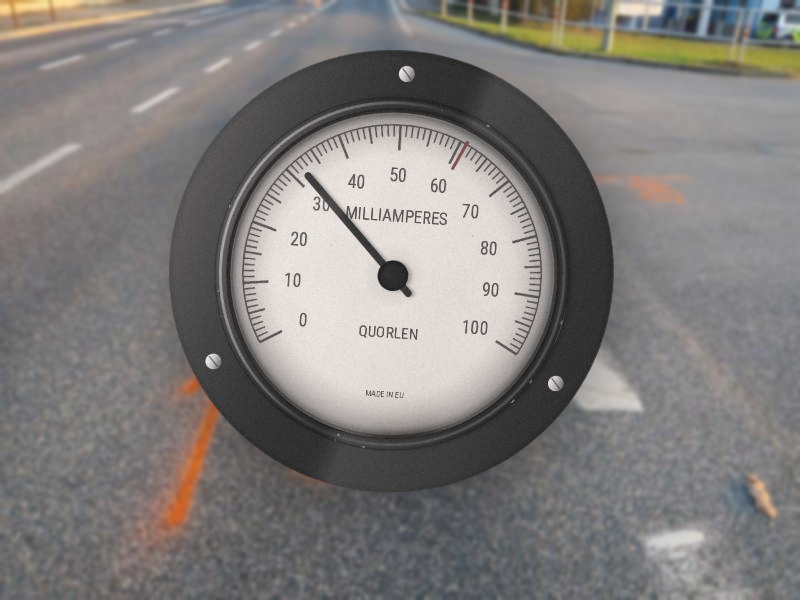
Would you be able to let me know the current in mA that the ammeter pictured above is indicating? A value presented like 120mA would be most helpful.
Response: 32mA
